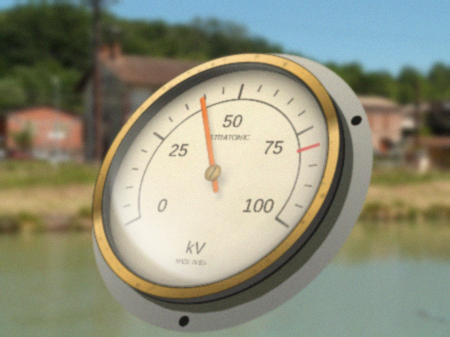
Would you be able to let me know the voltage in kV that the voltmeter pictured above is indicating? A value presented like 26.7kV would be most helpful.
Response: 40kV
